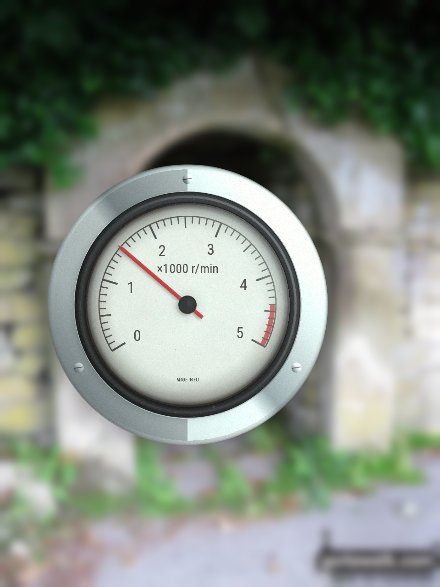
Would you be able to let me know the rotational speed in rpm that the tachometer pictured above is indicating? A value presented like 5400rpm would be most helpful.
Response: 1500rpm
